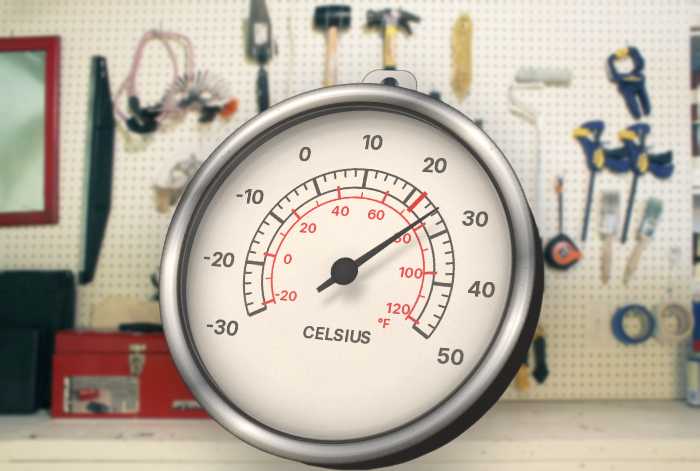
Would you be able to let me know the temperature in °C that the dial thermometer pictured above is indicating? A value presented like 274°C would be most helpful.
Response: 26°C
